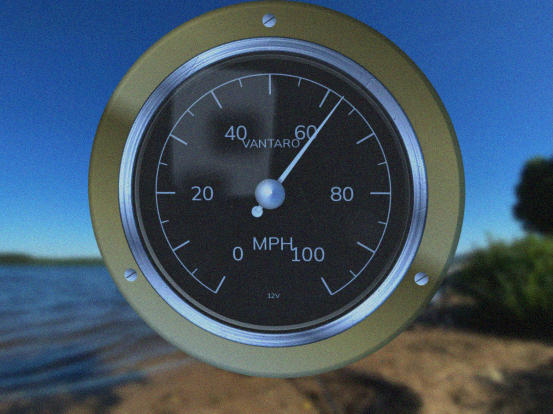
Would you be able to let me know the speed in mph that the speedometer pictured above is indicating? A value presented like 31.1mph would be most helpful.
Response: 62.5mph
